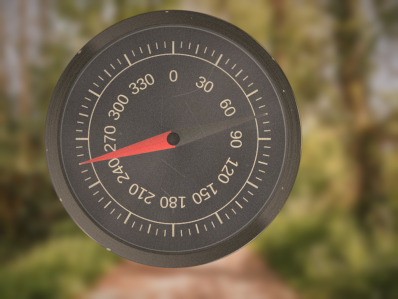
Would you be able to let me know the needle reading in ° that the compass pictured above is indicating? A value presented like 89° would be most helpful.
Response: 255°
